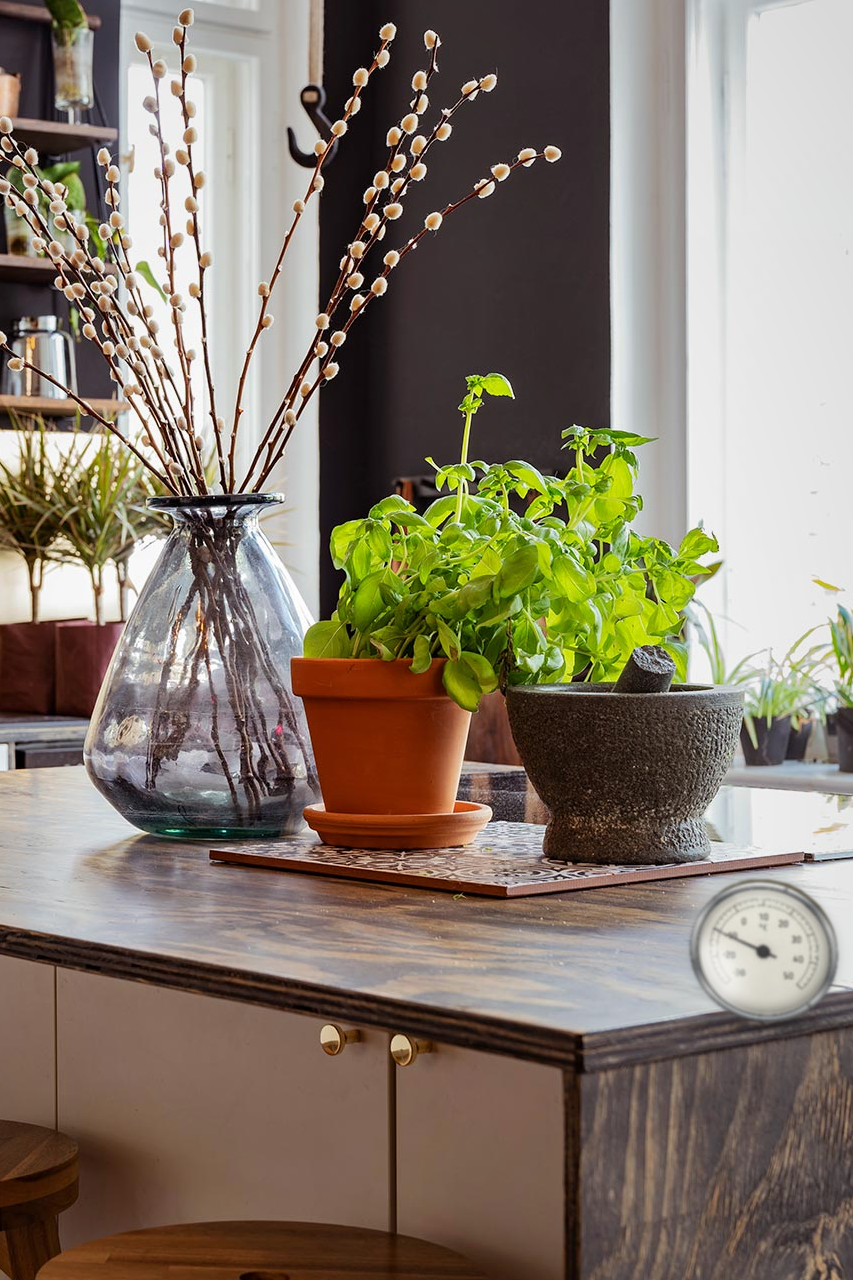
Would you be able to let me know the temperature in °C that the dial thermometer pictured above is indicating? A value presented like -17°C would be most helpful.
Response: -10°C
